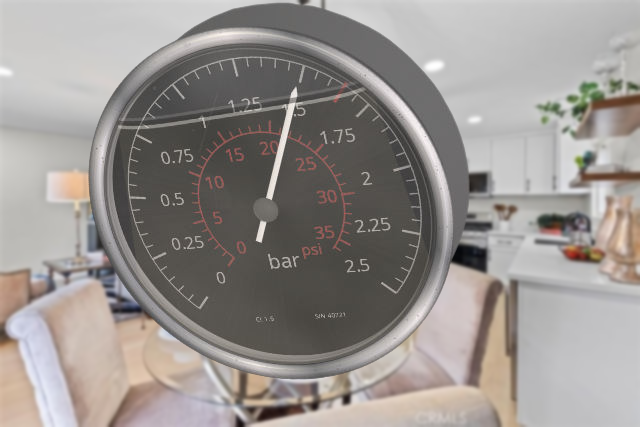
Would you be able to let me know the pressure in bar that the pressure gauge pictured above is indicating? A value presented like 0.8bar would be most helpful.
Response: 1.5bar
